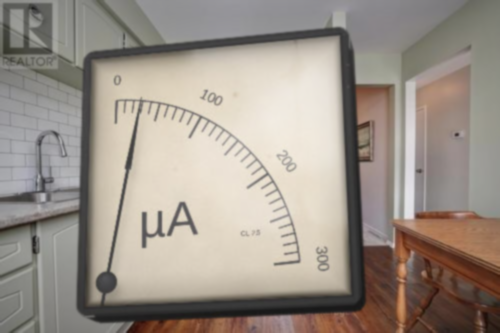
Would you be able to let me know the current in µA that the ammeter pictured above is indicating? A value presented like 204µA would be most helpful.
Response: 30µA
